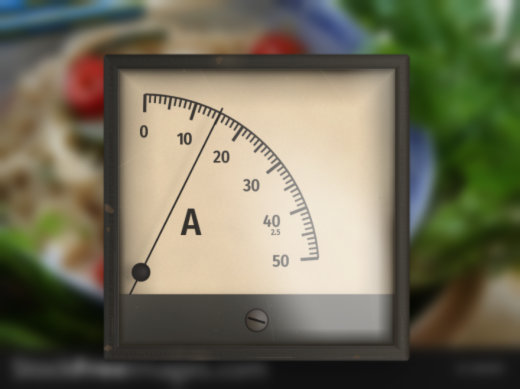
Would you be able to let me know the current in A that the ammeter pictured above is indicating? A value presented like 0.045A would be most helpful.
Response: 15A
